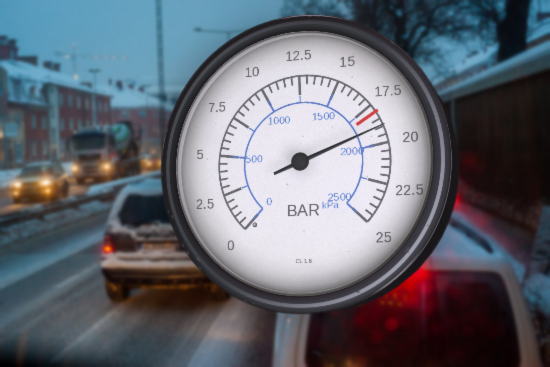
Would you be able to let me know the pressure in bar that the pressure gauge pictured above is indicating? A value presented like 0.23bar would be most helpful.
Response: 19bar
